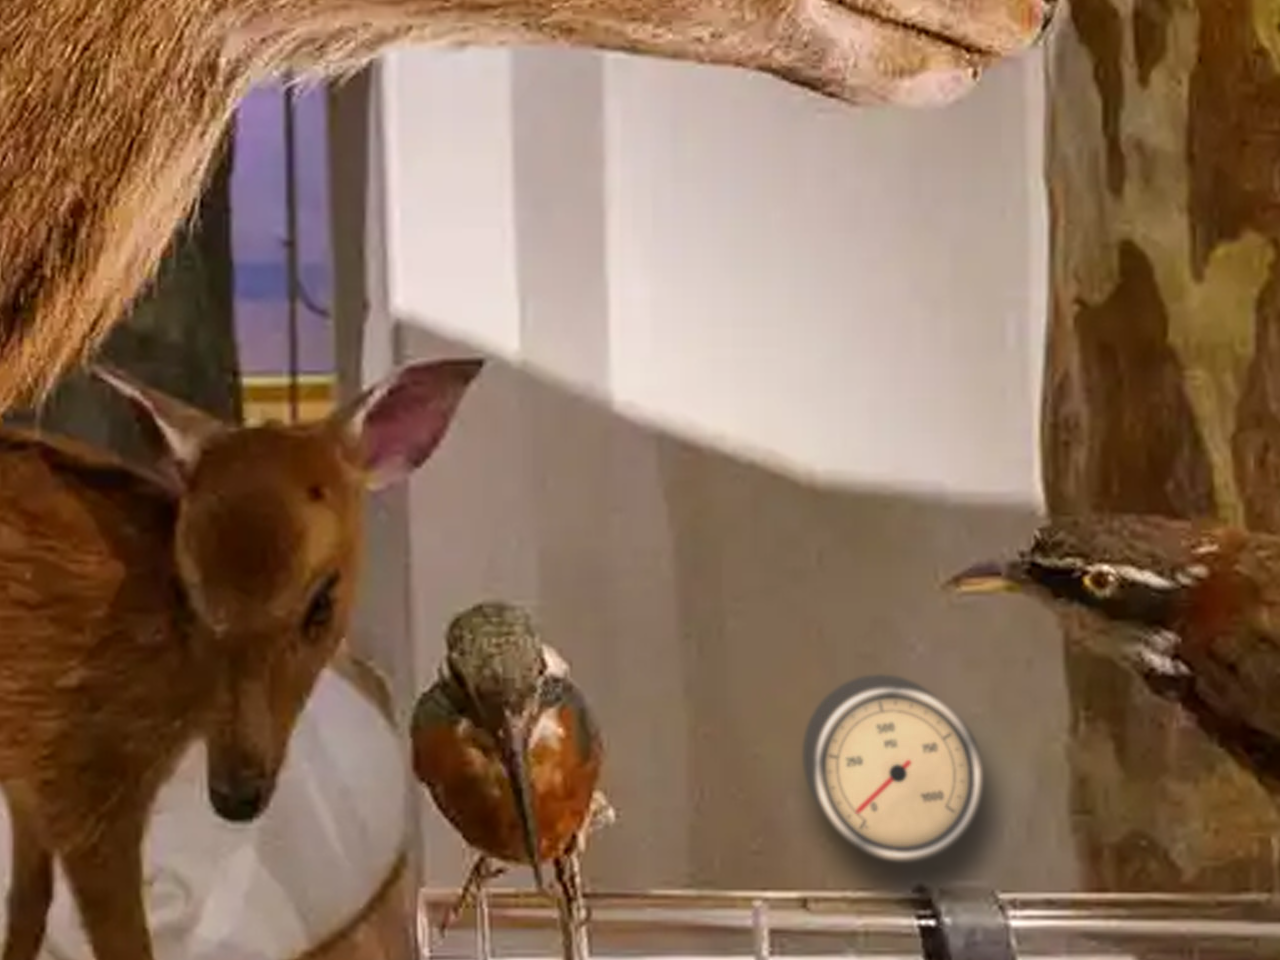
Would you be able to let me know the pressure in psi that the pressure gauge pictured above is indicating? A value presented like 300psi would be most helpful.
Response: 50psi
